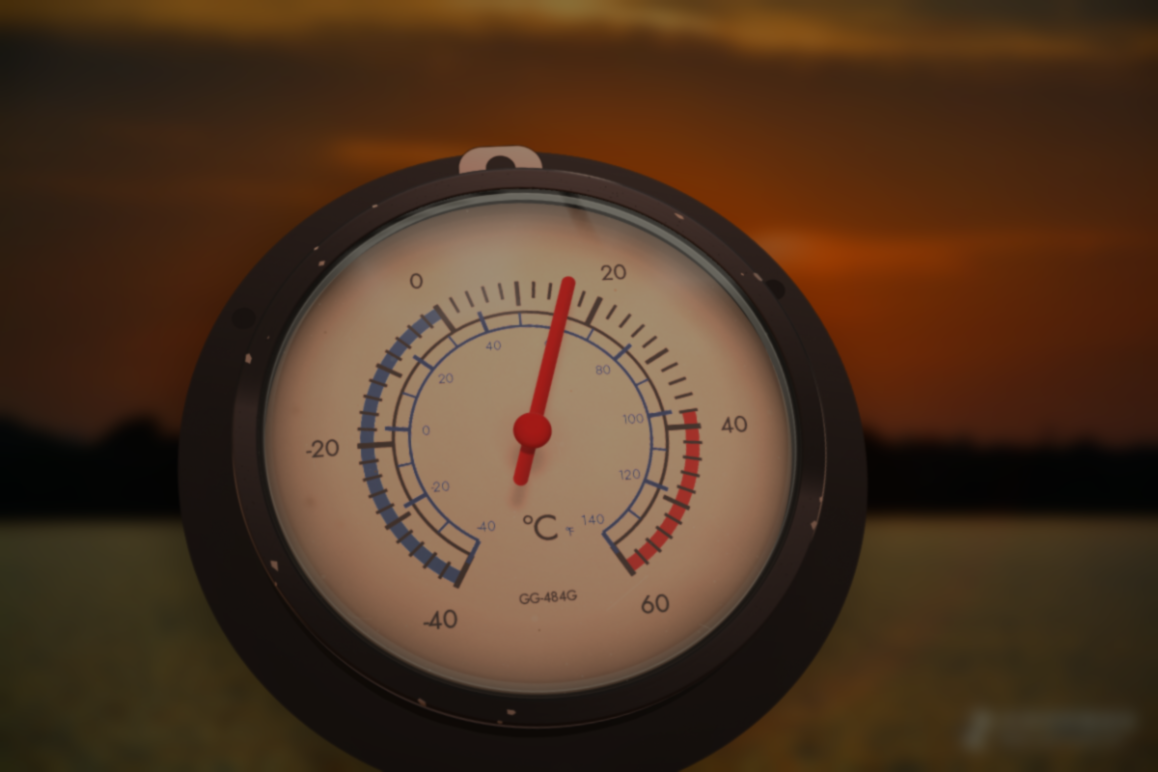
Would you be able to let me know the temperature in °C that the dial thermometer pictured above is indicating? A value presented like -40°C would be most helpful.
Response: 16°C
